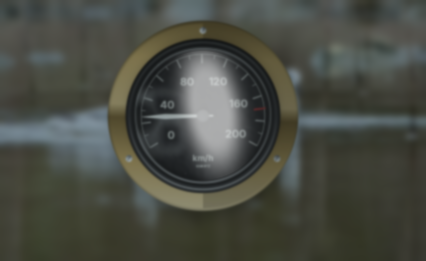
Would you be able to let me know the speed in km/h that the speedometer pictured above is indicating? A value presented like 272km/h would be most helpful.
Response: 25km/h
